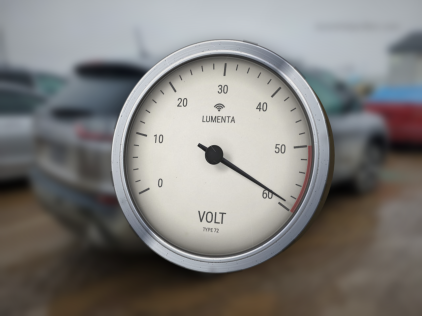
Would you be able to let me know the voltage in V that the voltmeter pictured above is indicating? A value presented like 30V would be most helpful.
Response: 59V
